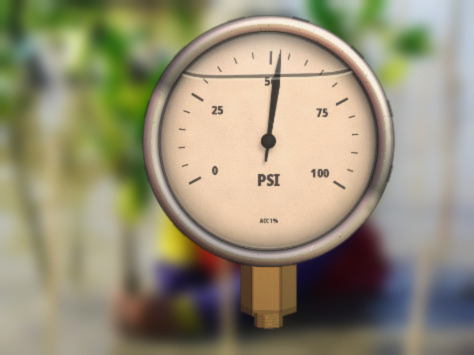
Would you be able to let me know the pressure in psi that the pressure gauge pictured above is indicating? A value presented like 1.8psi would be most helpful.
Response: 52.5psi
